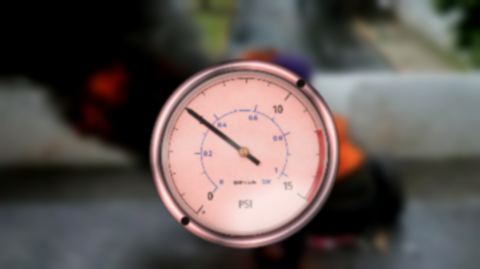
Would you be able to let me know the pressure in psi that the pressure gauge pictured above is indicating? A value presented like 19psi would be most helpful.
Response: 5psi
